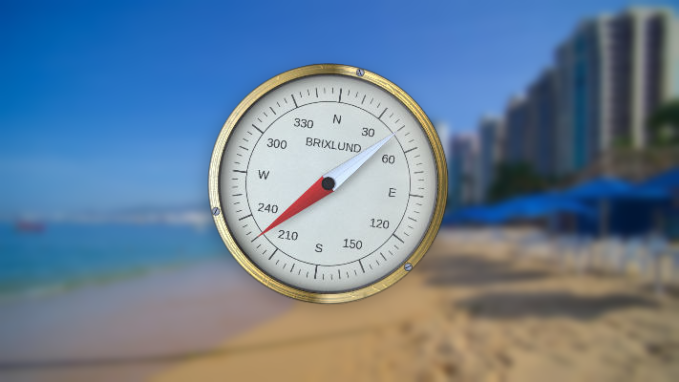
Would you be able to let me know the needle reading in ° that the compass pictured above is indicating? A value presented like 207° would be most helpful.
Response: 225°
